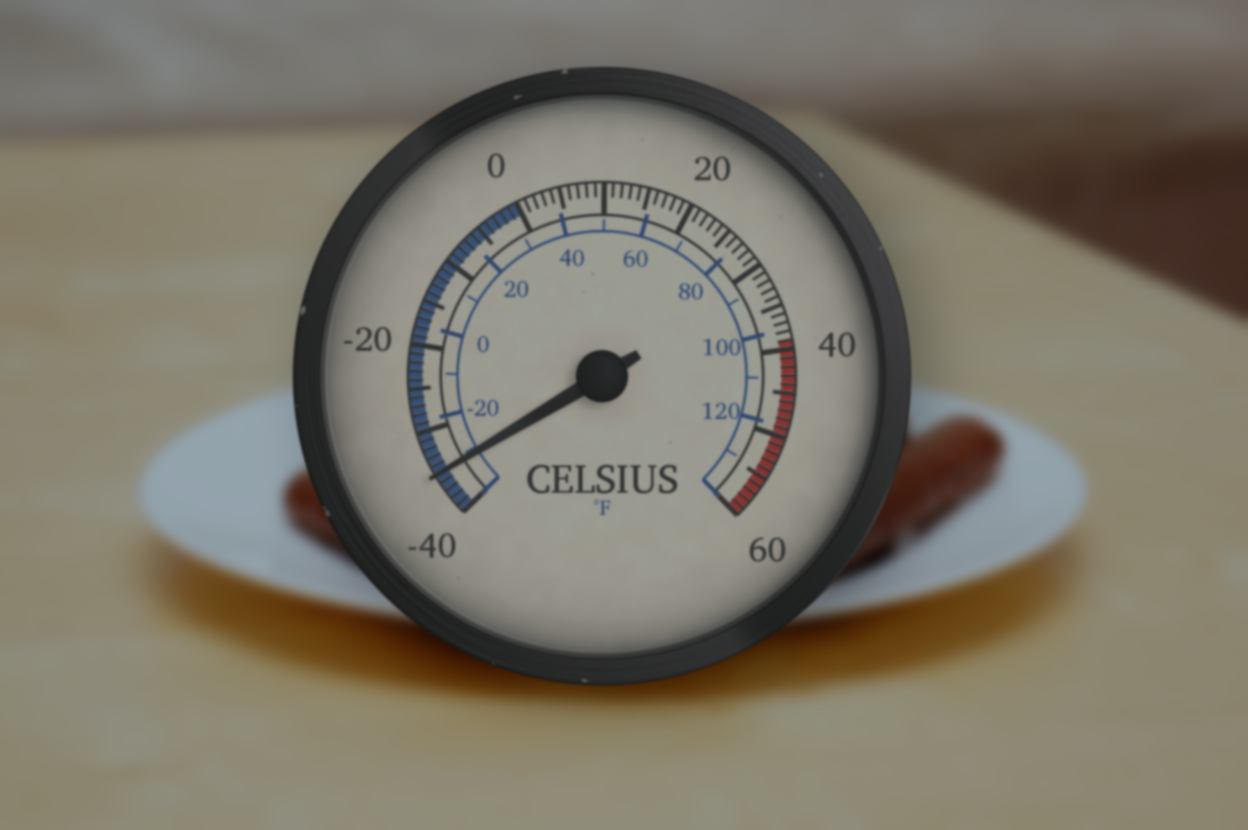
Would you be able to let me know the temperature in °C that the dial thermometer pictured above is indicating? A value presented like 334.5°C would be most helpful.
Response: -35°C
